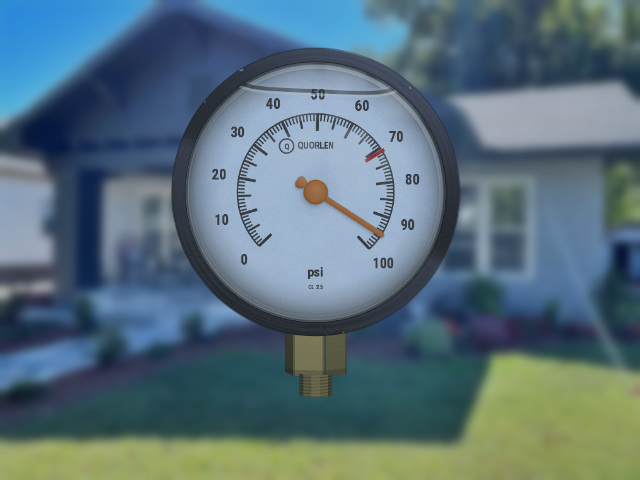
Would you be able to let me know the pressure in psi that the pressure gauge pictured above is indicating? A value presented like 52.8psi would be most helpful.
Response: 95psi
